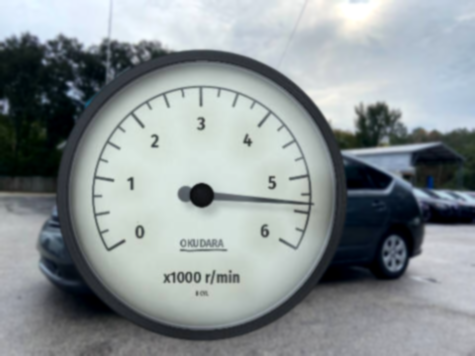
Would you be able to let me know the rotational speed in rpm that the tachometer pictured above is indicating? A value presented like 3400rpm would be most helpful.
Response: 5375rpm
